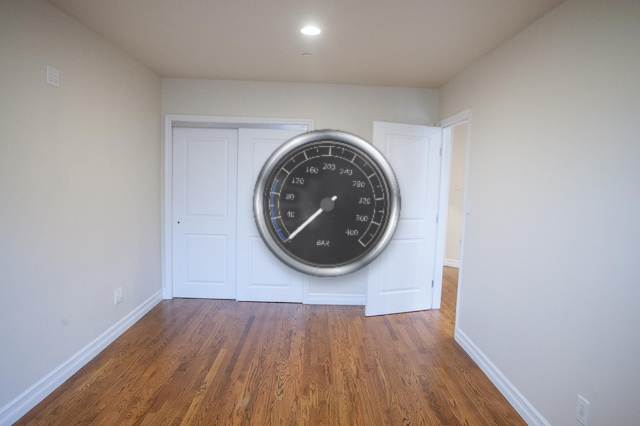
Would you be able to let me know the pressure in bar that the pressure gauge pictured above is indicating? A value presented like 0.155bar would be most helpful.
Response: 0bar
